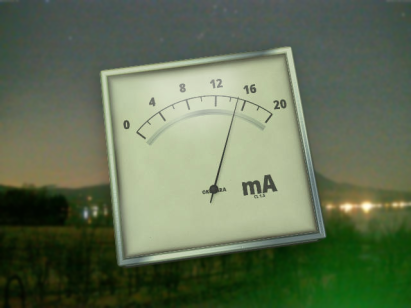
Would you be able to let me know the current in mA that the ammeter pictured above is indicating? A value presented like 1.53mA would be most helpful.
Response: 15mA
